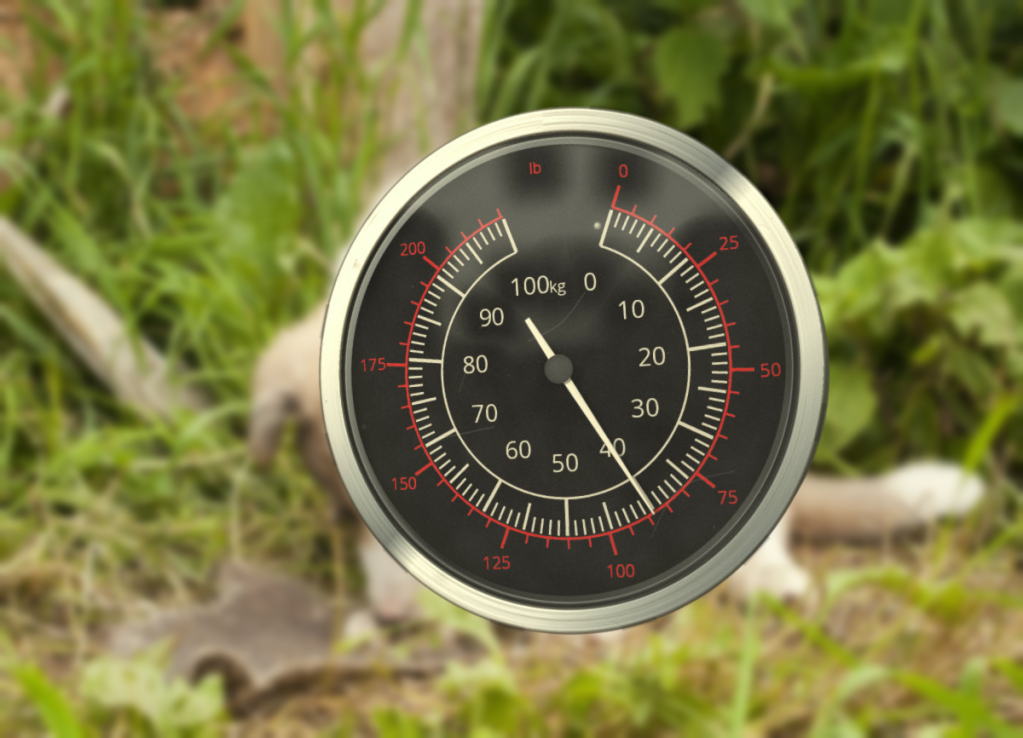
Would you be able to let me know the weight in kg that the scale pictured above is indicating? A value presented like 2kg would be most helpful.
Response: 40kg
